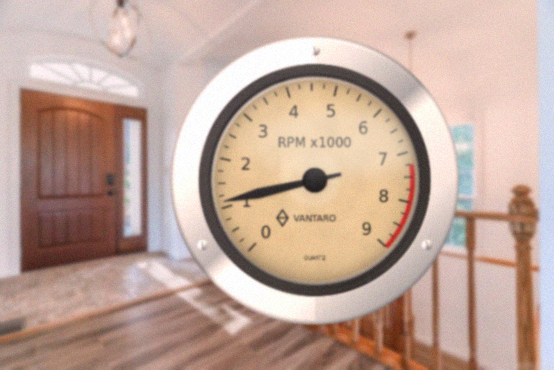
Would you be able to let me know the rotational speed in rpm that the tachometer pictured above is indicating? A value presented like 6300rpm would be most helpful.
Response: 1125rpm
